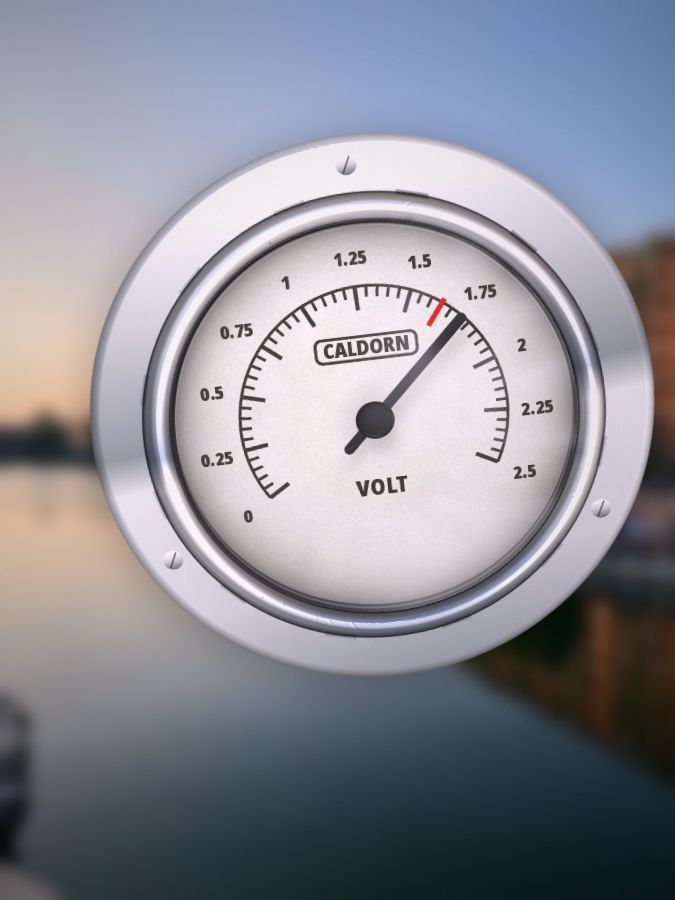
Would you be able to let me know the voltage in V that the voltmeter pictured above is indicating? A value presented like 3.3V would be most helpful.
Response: 1.75V
